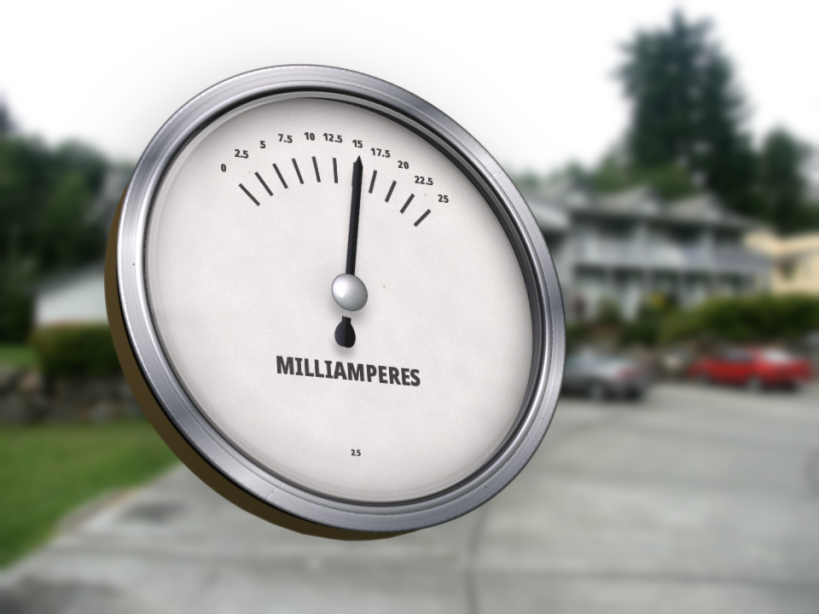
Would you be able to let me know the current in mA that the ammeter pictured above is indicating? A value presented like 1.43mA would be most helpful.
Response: 15mA
